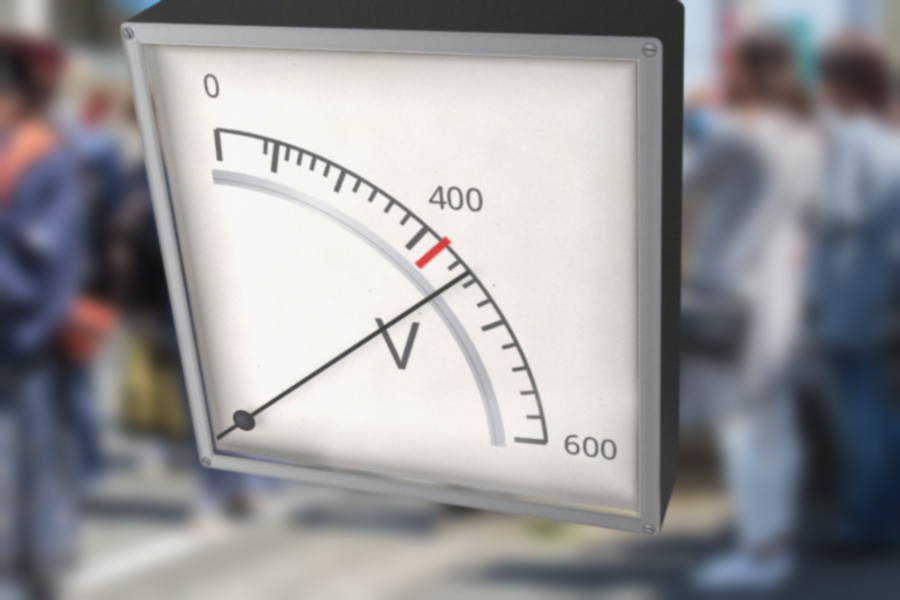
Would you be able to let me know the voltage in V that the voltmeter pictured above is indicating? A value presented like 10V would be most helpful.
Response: 450V
